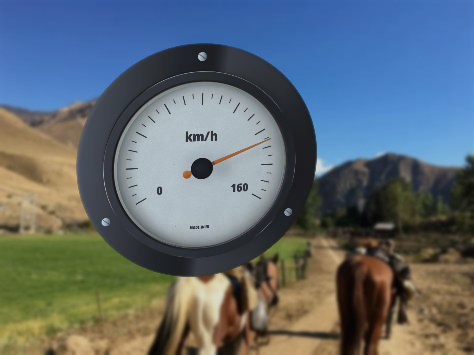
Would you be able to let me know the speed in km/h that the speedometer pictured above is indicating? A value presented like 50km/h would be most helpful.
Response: 125km/h
